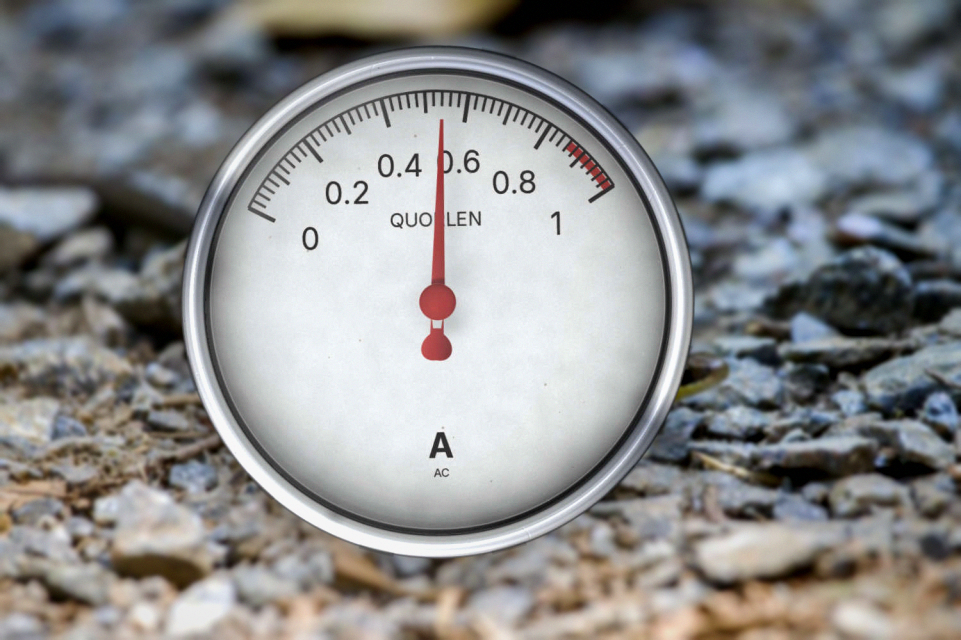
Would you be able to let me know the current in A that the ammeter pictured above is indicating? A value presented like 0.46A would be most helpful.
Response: 0.54A
